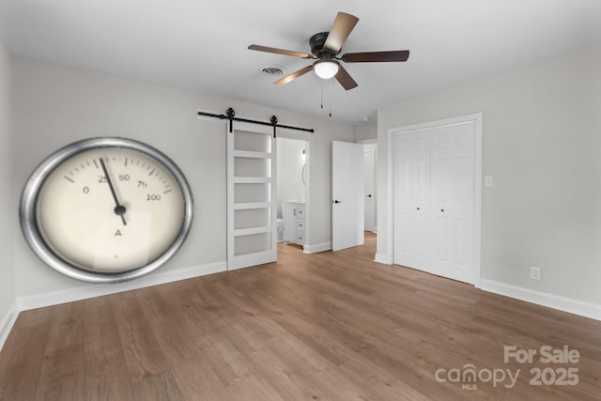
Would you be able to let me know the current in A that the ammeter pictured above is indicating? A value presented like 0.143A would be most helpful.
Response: 30A
